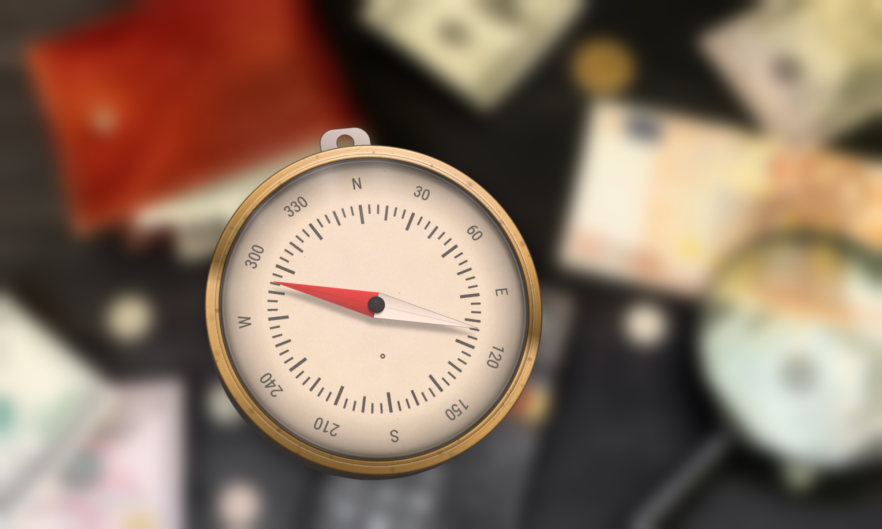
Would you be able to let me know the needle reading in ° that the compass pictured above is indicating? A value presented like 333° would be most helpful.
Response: 290°
